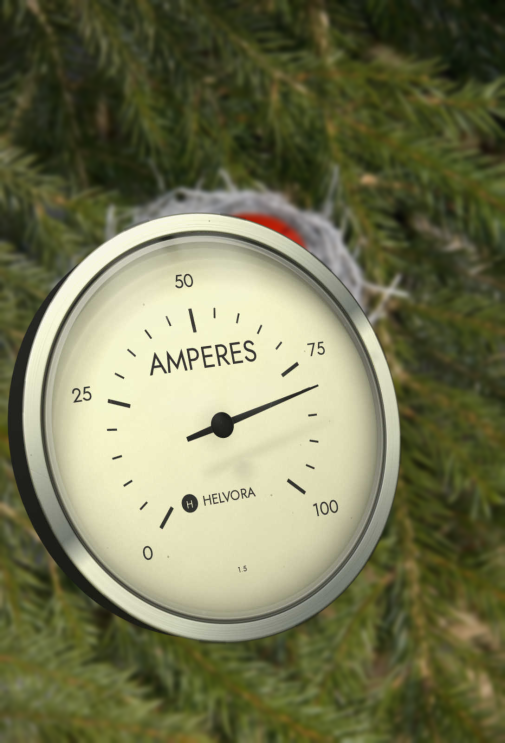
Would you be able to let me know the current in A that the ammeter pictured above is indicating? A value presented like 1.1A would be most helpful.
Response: 80A
